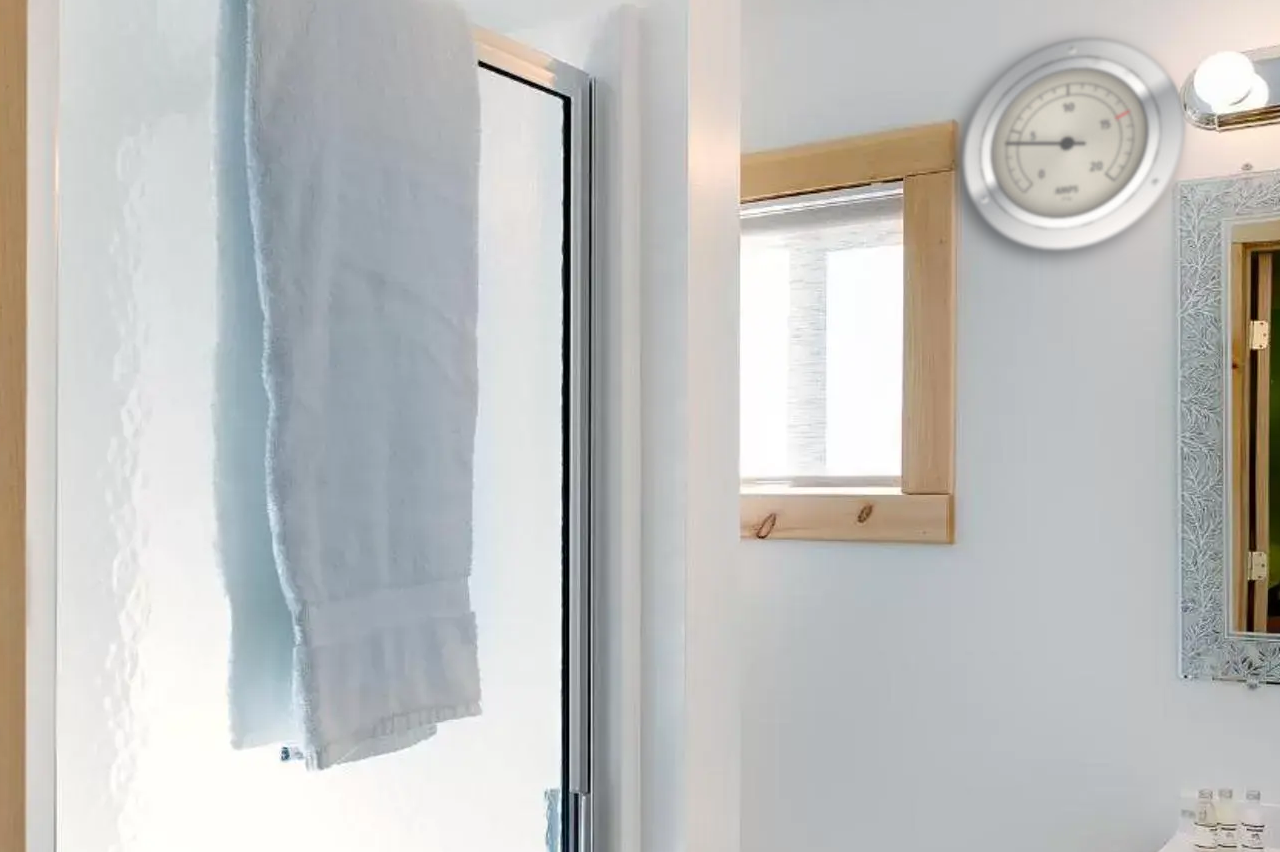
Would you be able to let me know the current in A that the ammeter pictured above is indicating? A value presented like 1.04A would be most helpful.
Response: 4A
